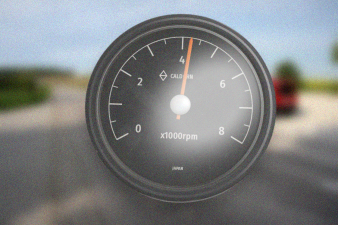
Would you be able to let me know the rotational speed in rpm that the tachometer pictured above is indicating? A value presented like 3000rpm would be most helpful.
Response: 4250rpm
